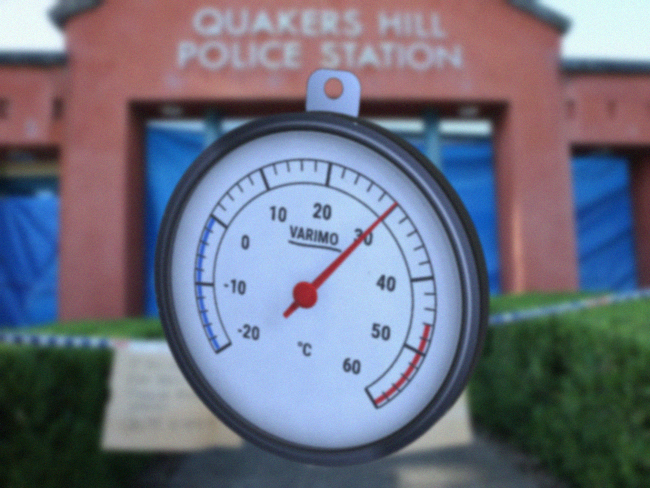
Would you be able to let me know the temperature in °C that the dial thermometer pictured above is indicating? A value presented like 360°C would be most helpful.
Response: 30°C
